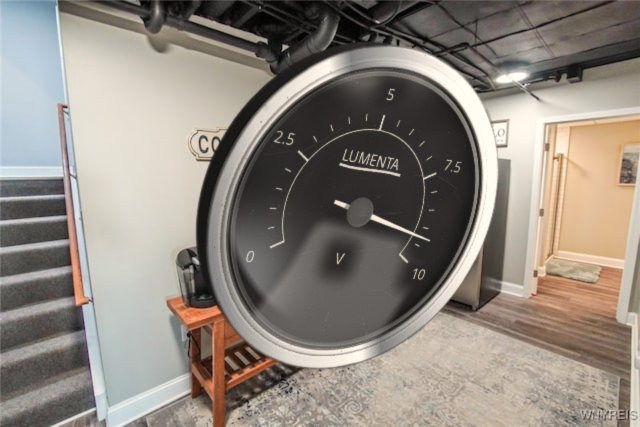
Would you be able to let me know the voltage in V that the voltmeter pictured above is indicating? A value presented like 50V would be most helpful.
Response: 9.25V
